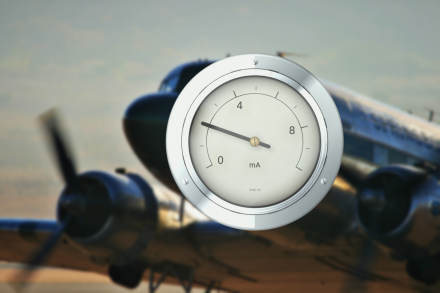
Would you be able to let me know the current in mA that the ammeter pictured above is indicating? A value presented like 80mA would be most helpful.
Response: 2mA
